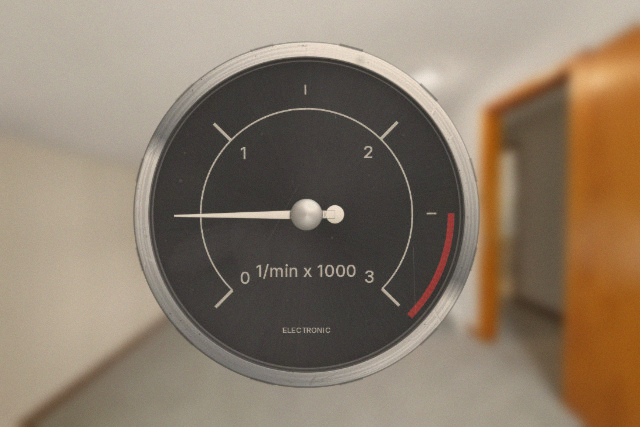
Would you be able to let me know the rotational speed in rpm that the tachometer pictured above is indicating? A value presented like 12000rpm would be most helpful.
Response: 500rpm
